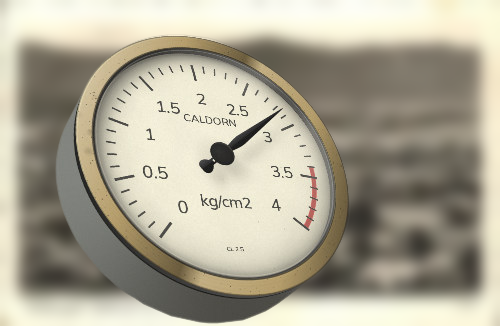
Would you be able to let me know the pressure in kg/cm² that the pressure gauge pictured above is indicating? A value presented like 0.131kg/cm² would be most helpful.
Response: 2.85kg/cm²
